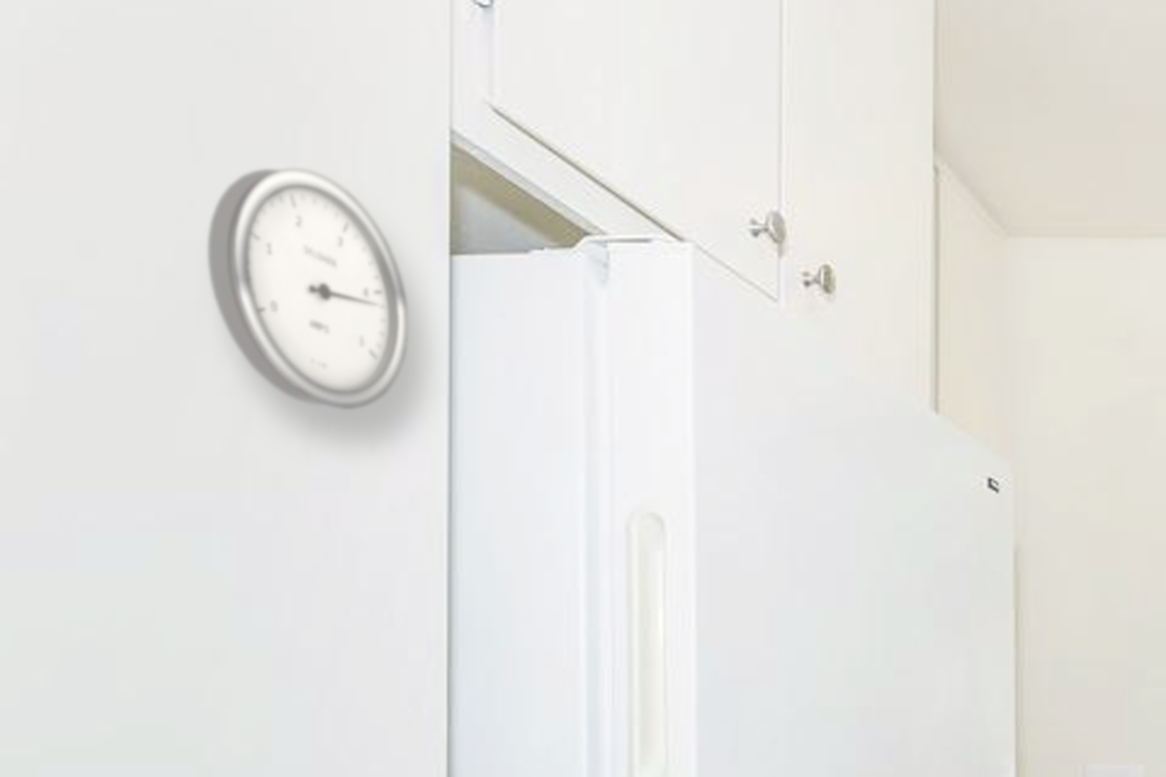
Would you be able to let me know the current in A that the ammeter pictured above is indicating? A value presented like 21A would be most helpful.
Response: 4.2A
